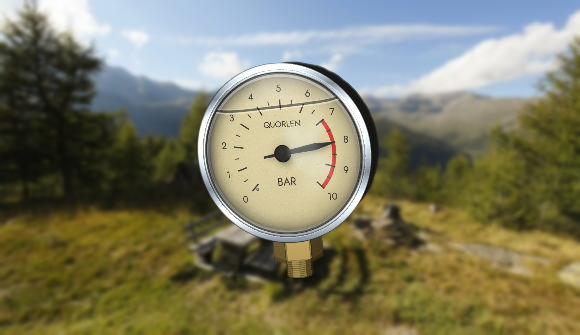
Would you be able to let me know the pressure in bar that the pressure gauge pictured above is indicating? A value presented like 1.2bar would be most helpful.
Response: 8bar
